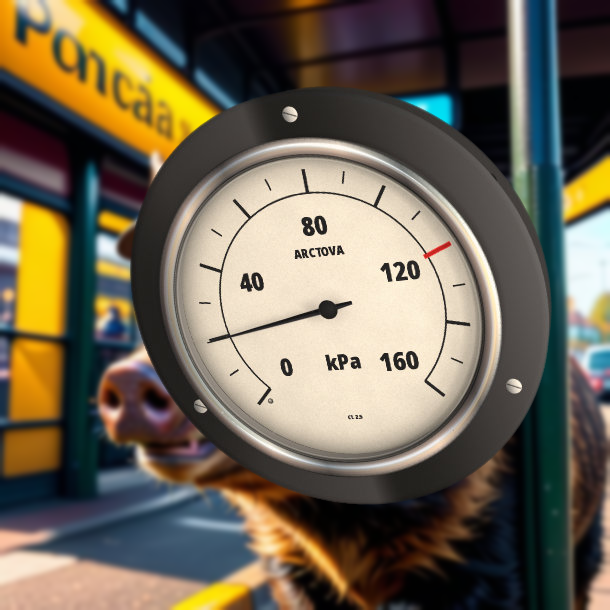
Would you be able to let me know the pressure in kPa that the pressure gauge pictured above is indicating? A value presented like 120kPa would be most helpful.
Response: 20kPa
